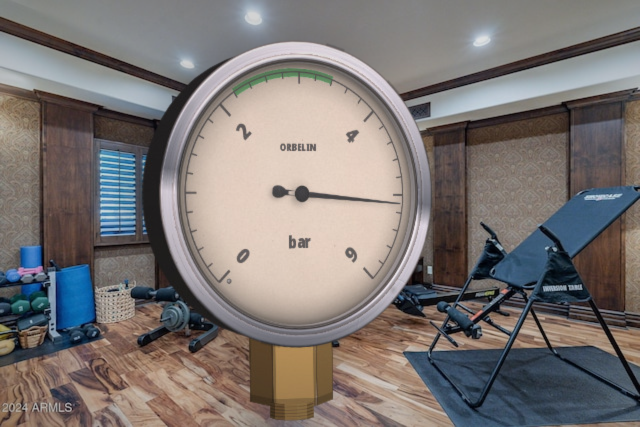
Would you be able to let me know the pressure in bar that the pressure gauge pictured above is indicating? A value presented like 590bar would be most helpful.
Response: 5.1bar
